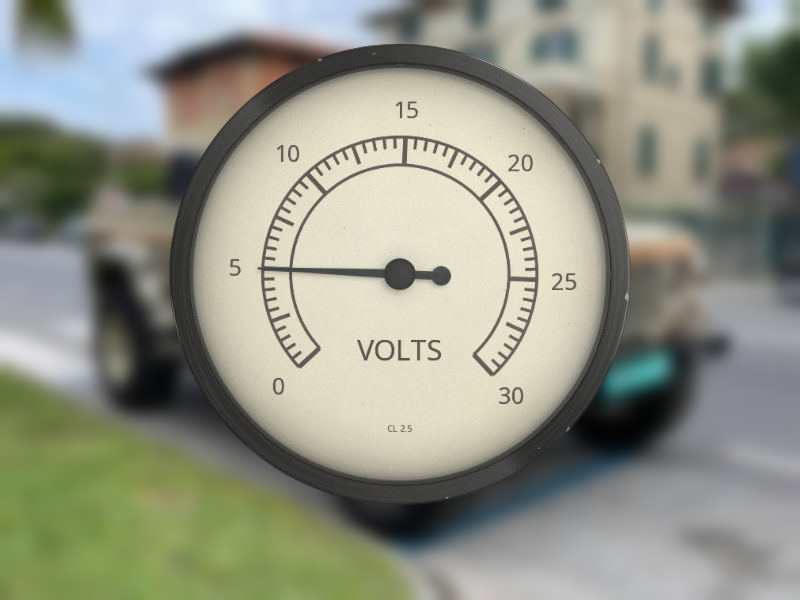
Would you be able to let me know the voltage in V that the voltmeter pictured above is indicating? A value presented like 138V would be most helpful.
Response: 5V
